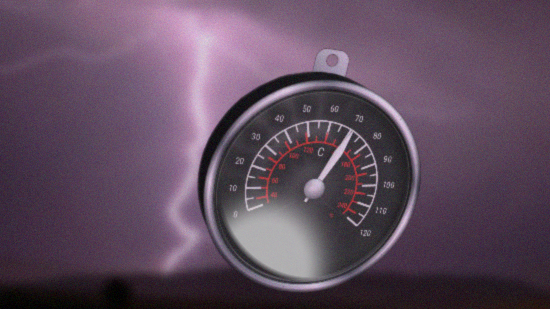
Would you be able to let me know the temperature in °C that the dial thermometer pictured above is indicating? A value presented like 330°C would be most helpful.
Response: 70°C
